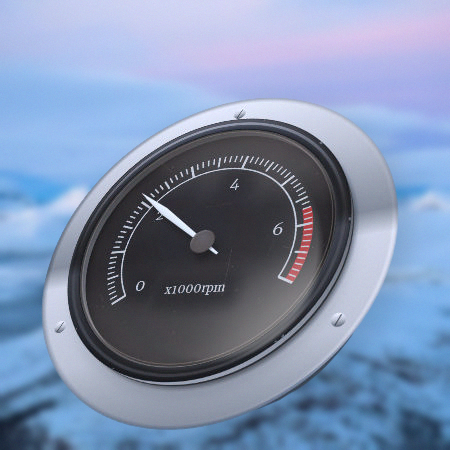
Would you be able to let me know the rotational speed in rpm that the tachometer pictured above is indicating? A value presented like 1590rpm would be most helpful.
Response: 2100rpm
